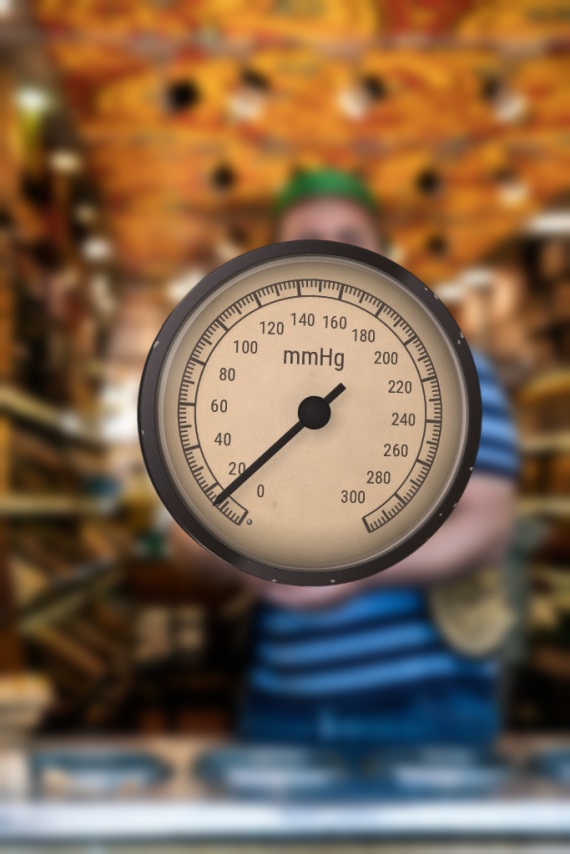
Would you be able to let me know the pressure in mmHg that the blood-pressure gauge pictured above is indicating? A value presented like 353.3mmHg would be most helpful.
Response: 14mmHg
